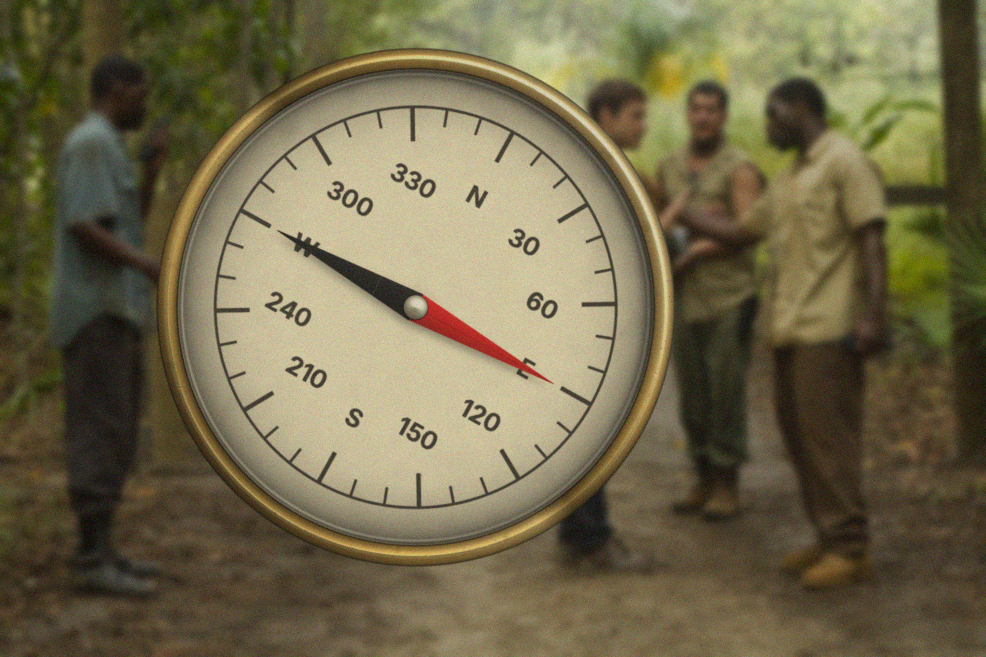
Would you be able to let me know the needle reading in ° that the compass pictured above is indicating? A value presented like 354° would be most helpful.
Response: 90°
